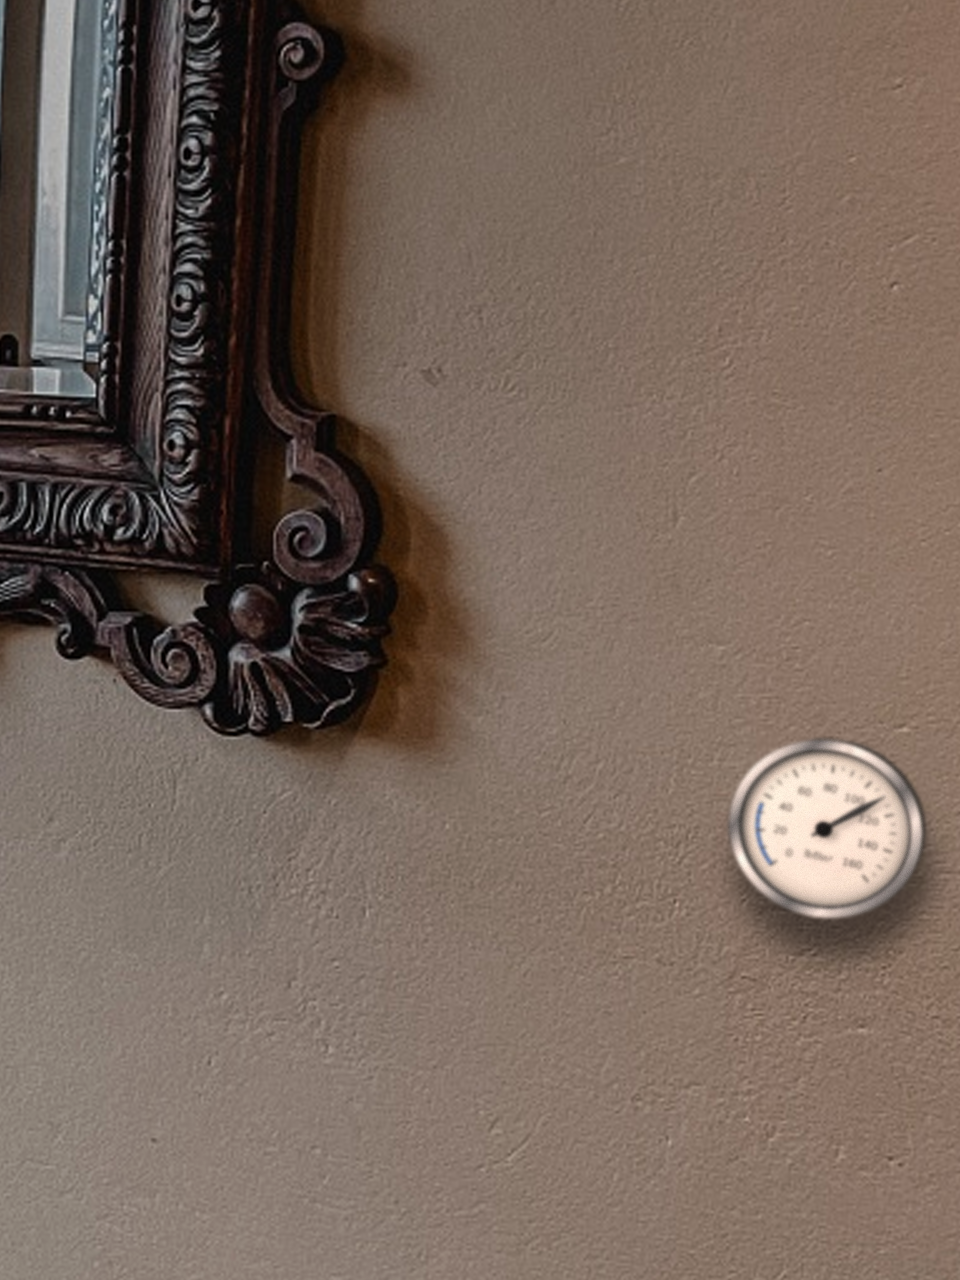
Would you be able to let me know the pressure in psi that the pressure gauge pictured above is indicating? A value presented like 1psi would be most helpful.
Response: 110psi
